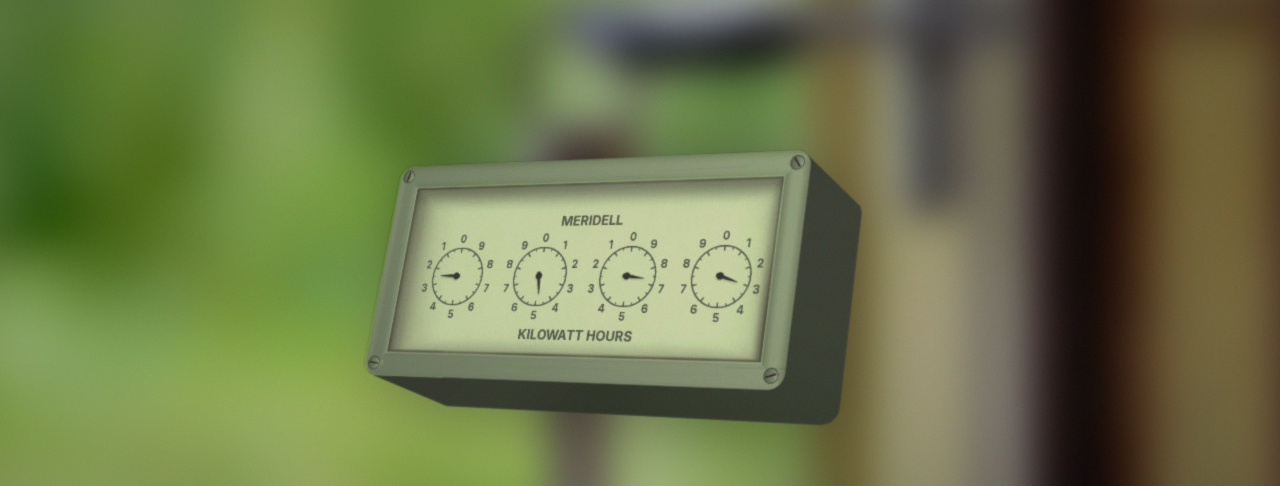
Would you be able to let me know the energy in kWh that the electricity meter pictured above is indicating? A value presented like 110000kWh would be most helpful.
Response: 2473kWh
